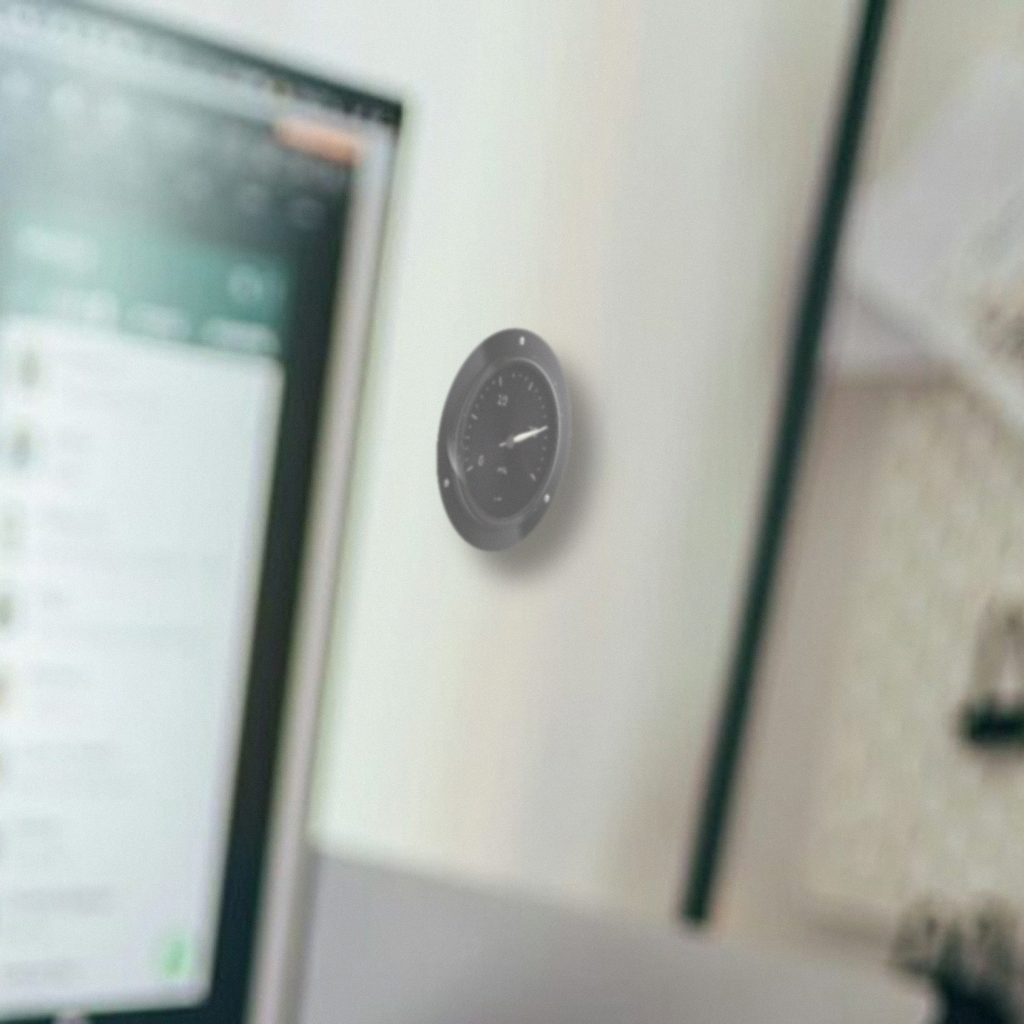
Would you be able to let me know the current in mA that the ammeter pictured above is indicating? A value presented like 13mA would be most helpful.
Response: 20mA
